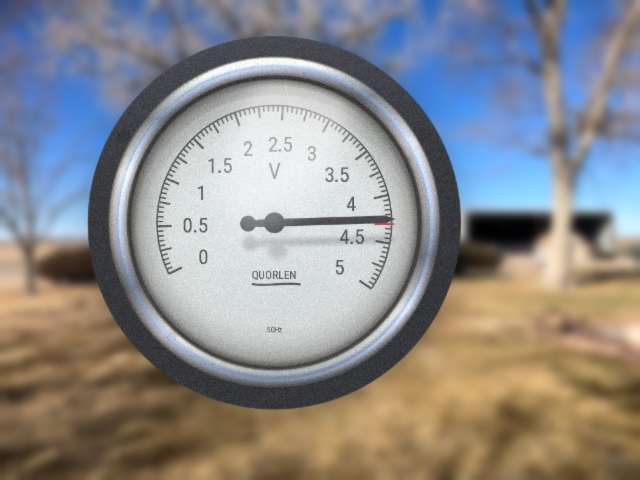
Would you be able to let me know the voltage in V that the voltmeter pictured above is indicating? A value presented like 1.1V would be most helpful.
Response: 4.25V
